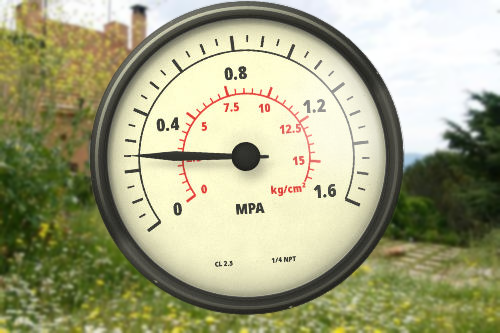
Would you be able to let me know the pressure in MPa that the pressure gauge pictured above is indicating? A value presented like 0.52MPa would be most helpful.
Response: 0.25MPa
